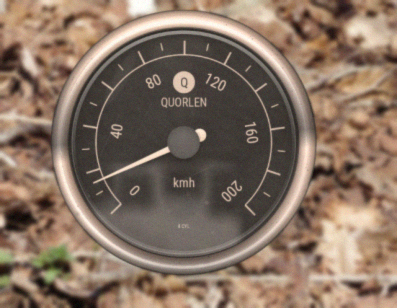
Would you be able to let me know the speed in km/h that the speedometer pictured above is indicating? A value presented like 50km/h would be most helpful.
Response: 15km/h
